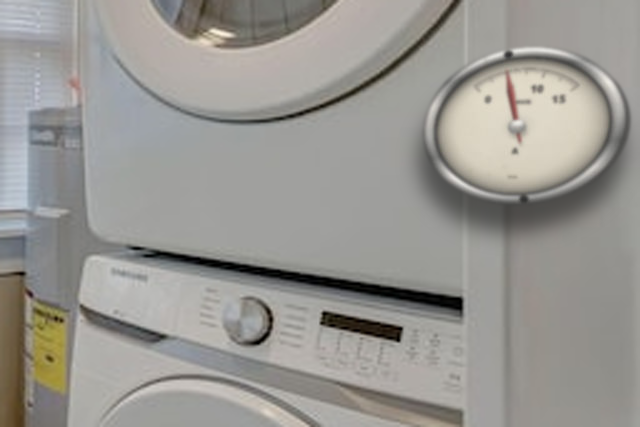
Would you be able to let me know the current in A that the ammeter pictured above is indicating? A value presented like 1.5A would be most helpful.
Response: 5A
